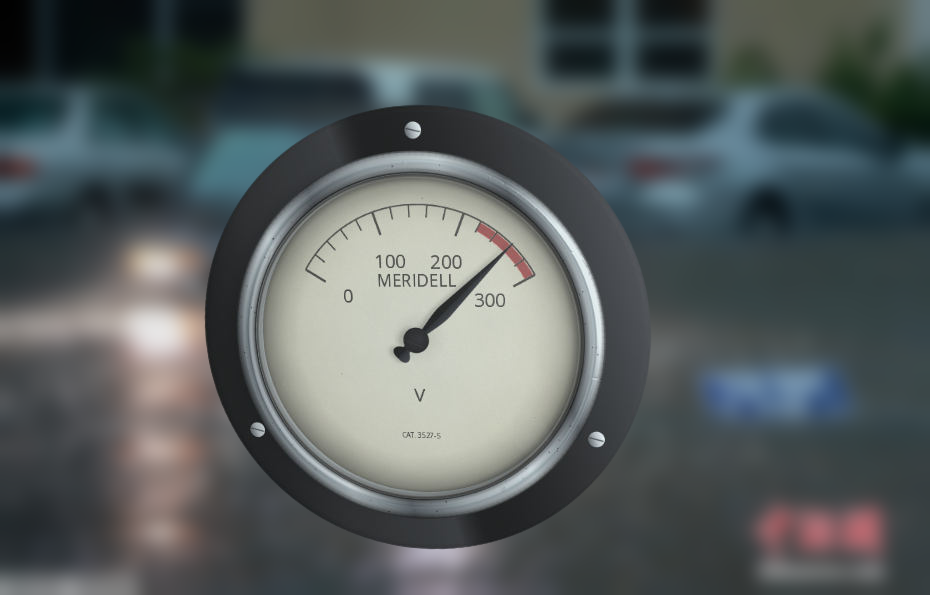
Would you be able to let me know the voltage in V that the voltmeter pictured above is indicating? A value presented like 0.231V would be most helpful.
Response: 260V
